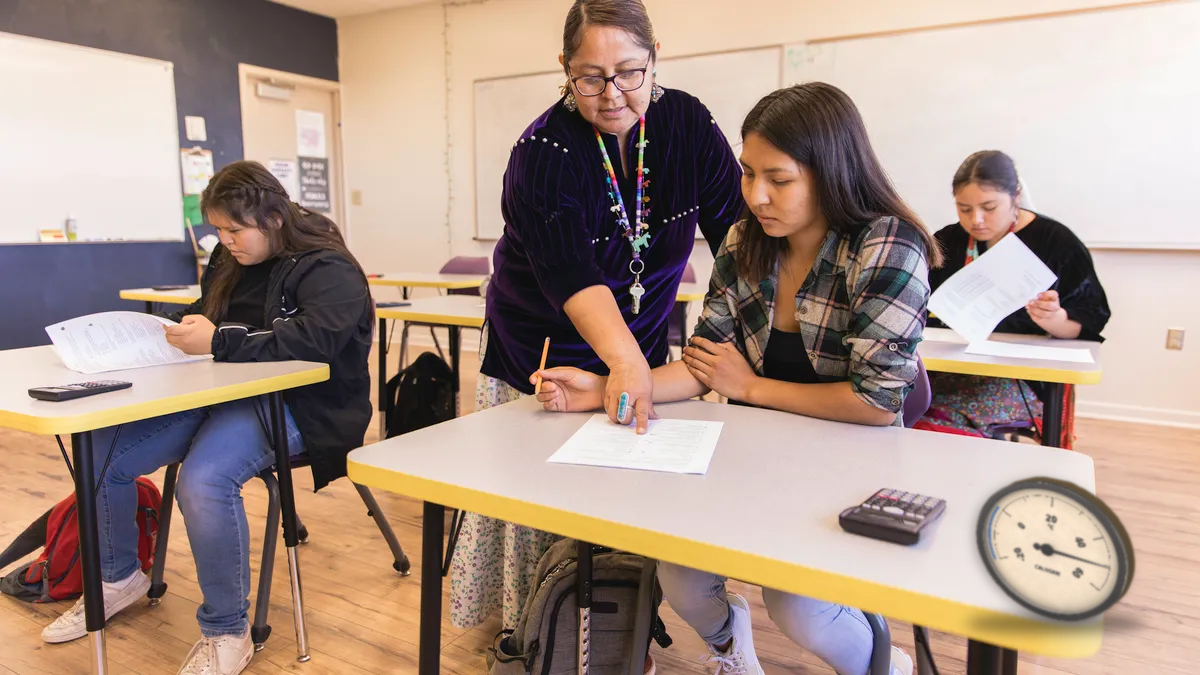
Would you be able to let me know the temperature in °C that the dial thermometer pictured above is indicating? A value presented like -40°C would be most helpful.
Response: 50°C
